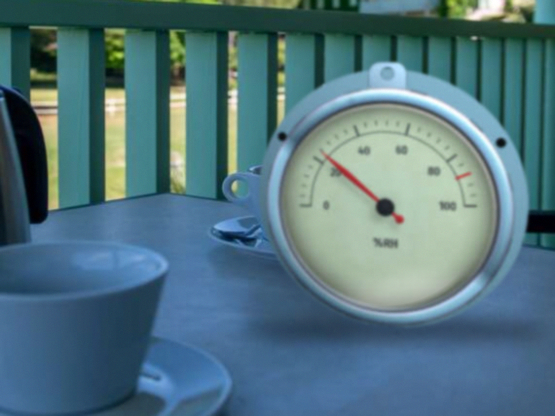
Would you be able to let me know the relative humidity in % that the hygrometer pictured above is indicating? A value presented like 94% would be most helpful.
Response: 24%
